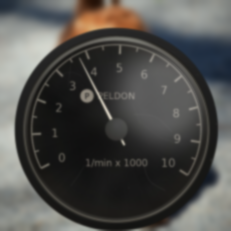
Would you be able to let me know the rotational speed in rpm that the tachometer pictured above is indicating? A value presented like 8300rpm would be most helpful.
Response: 3750rpm
